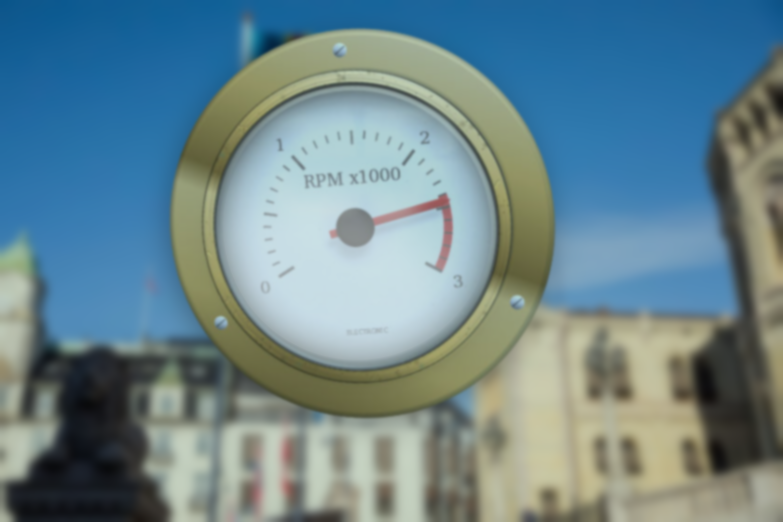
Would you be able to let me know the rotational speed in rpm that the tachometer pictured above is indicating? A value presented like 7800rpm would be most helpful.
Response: 2450rpm
